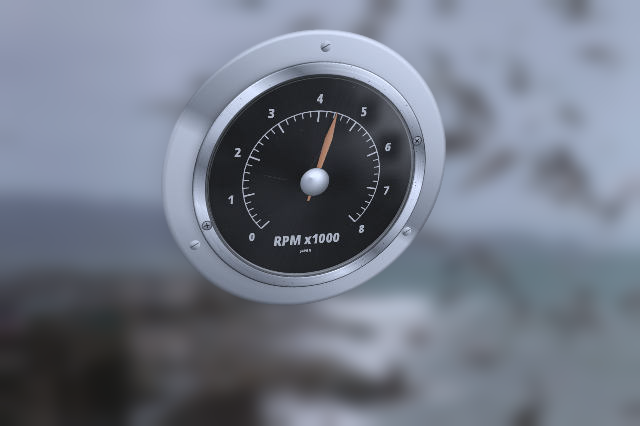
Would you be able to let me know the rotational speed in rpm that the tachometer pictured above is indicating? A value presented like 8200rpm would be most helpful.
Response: 4400rpm
